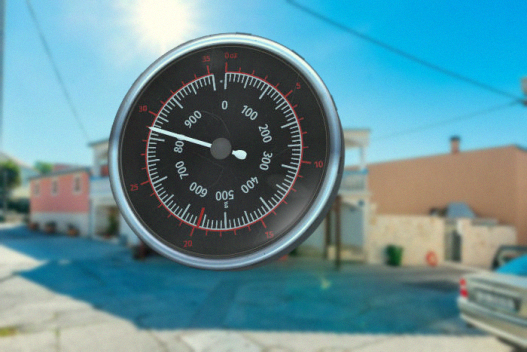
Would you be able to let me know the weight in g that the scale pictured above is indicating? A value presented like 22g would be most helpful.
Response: 820g
